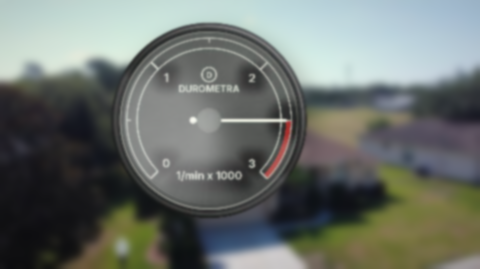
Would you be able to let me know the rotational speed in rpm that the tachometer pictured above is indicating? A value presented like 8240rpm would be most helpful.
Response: 2500rpm
